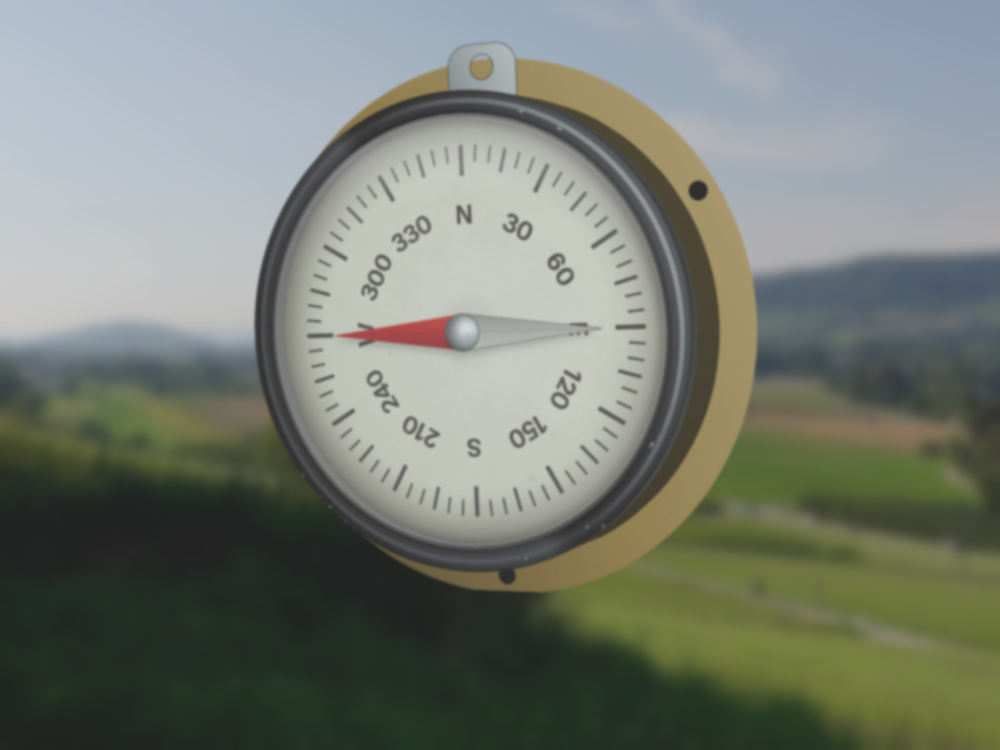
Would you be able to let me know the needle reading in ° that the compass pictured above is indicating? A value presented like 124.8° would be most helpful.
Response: 270°
